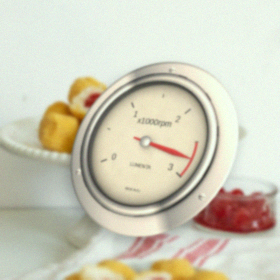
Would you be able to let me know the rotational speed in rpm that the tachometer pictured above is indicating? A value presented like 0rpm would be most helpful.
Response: 2750rpm
